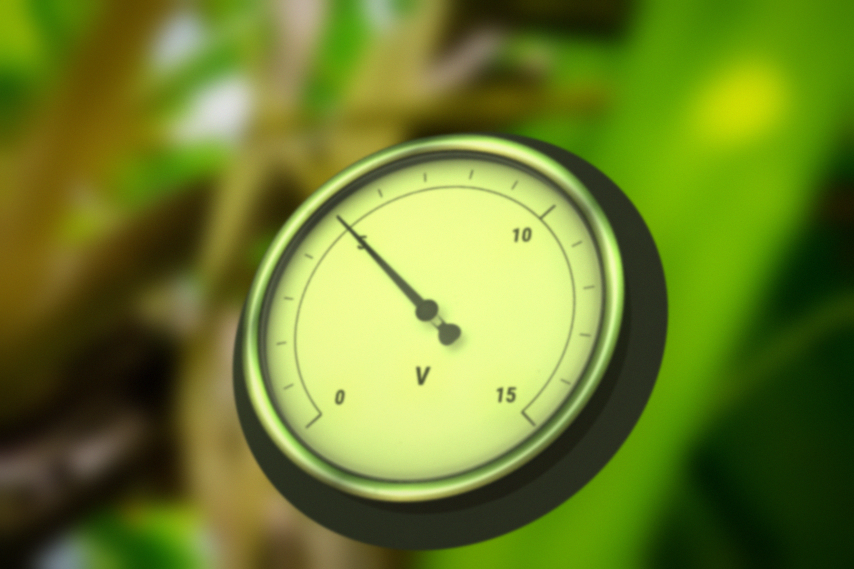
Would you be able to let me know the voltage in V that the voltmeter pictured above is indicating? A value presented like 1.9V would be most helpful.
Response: 5V
